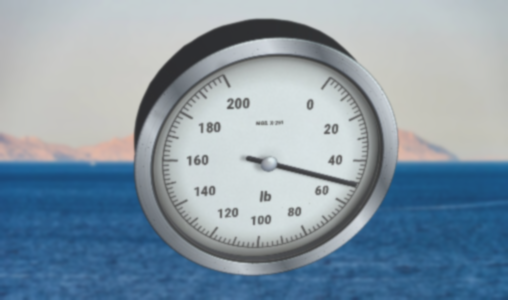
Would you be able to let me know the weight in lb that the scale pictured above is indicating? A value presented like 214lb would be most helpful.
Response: 50lb
